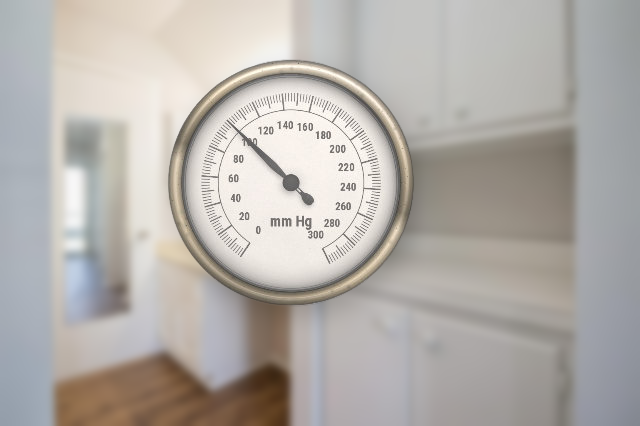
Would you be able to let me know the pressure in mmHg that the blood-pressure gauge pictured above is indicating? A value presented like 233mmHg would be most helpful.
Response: 100mmHg
